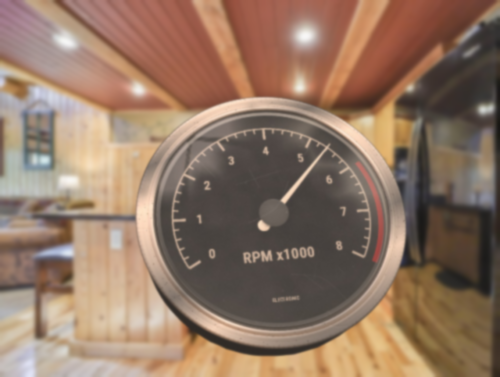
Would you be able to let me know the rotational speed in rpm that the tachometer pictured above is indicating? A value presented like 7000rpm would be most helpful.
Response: 5400rpm
